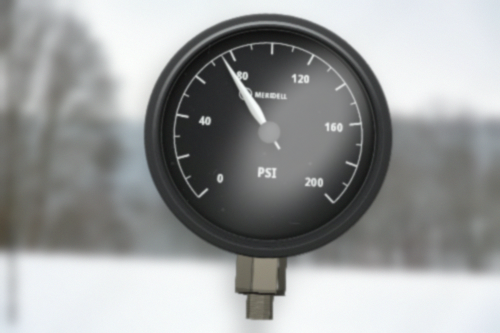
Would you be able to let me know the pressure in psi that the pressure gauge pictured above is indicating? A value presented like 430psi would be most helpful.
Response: 75psi
